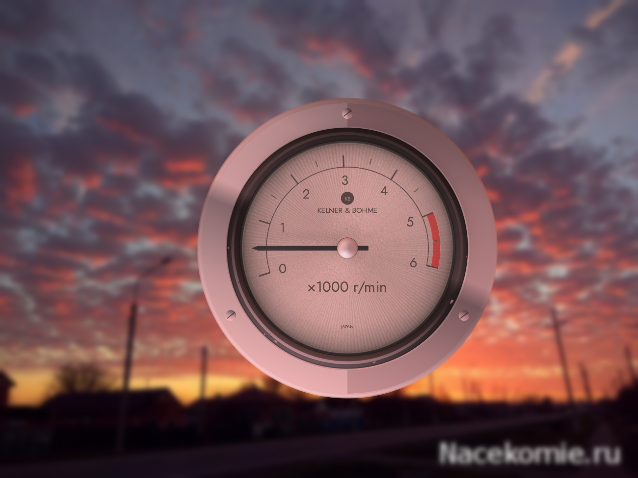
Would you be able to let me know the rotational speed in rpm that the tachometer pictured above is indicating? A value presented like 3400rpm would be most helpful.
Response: 500rpm
